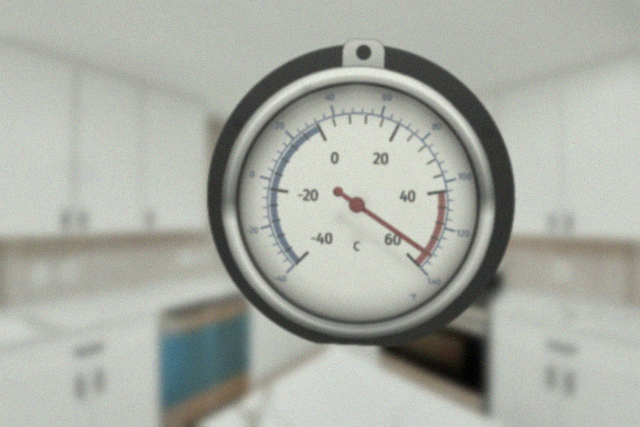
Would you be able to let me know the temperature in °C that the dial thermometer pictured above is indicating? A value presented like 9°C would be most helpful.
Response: 56°C
